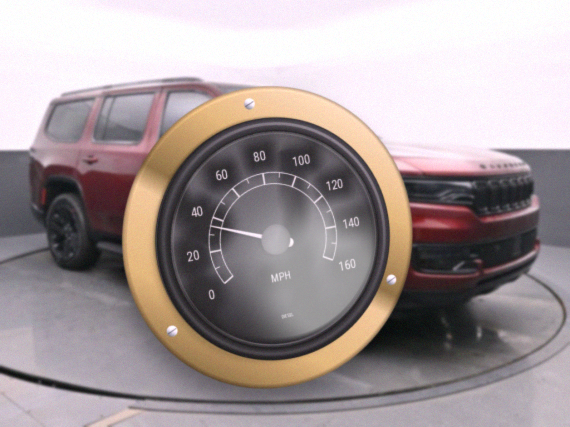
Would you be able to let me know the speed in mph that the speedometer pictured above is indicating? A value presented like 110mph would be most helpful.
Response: 35mph
